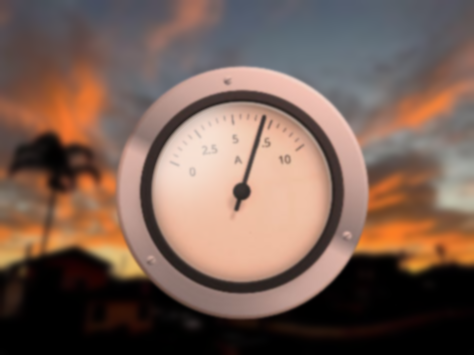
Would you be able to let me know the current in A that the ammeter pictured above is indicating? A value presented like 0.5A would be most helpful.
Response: 7A
